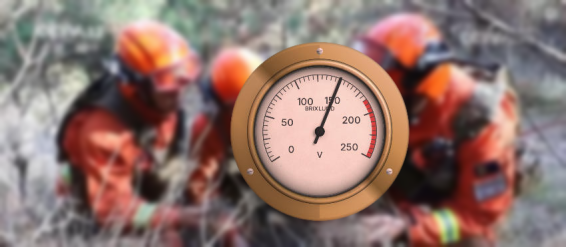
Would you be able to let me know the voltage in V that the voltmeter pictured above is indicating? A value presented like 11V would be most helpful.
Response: 150V
